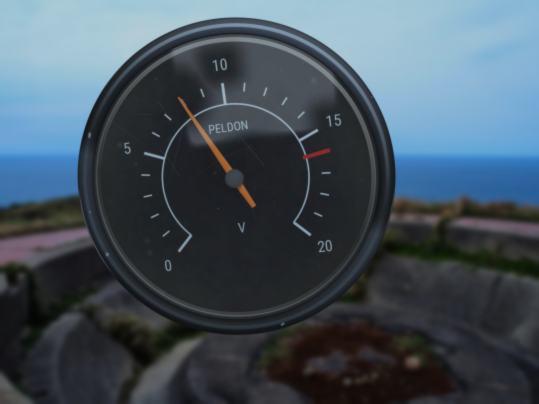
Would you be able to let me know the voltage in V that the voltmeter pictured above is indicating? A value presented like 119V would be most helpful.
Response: 8V
